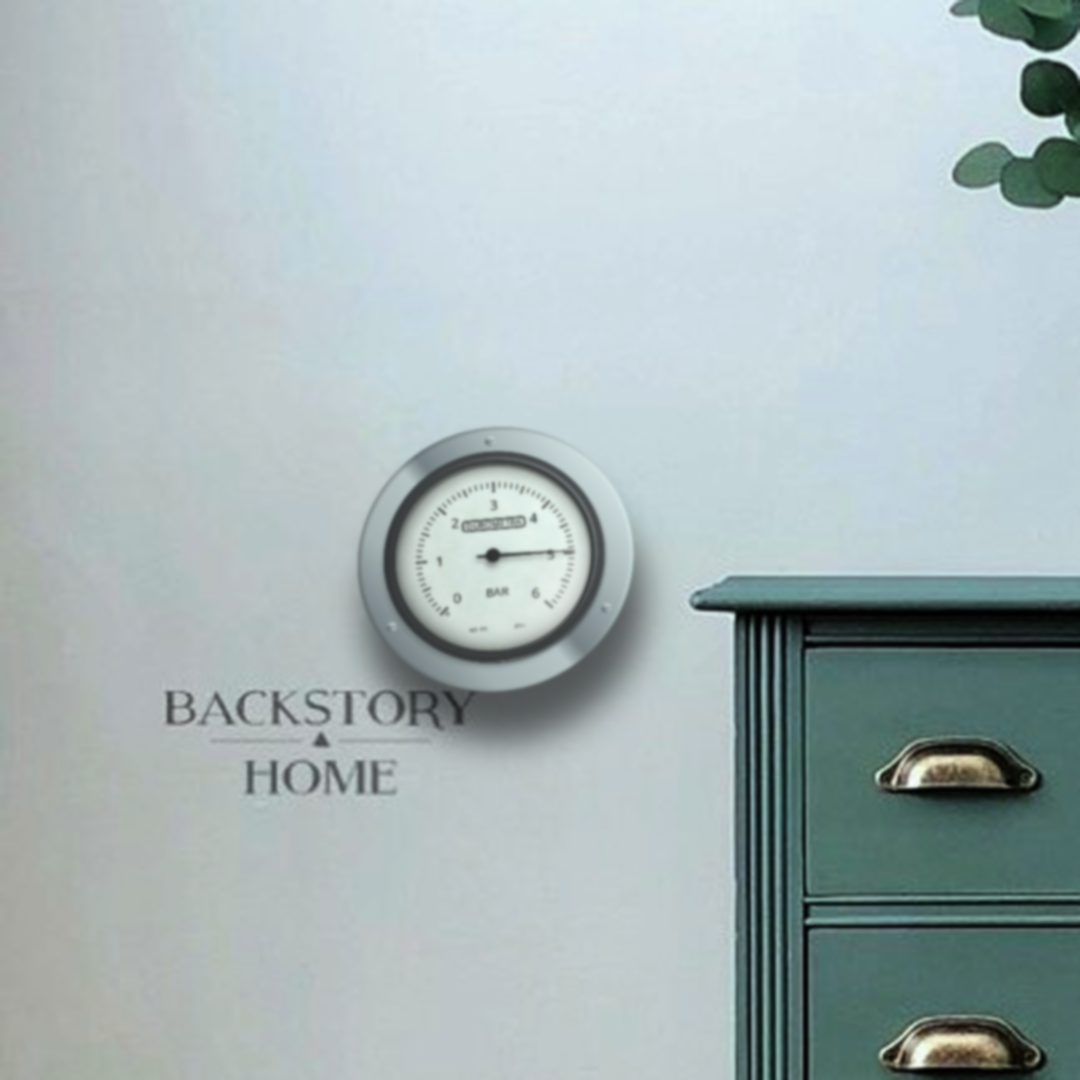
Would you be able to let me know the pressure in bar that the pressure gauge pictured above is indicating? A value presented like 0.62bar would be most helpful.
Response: 5bar
